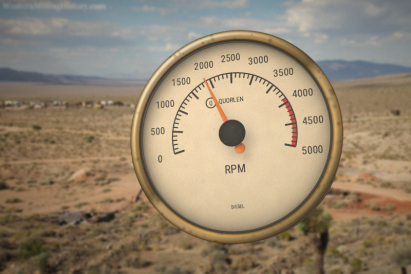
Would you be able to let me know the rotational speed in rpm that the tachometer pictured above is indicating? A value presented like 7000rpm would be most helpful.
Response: 1900rpm
